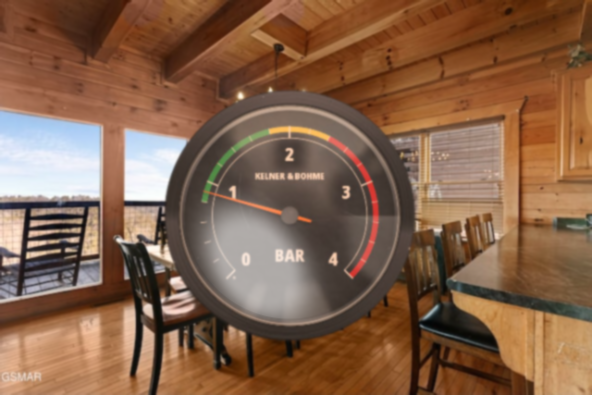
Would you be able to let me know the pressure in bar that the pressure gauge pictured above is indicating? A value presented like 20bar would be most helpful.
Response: 0.9bar
